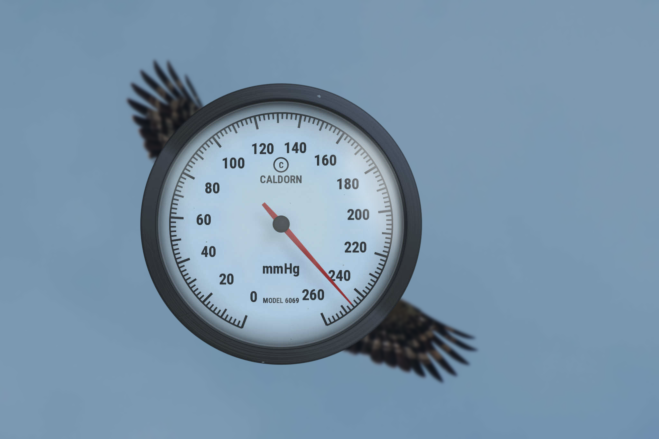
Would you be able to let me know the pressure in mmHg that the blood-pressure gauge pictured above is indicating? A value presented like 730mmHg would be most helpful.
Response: 246mmHg
